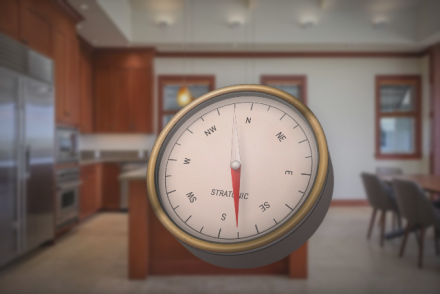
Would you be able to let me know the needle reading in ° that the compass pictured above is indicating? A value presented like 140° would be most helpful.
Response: 165°
